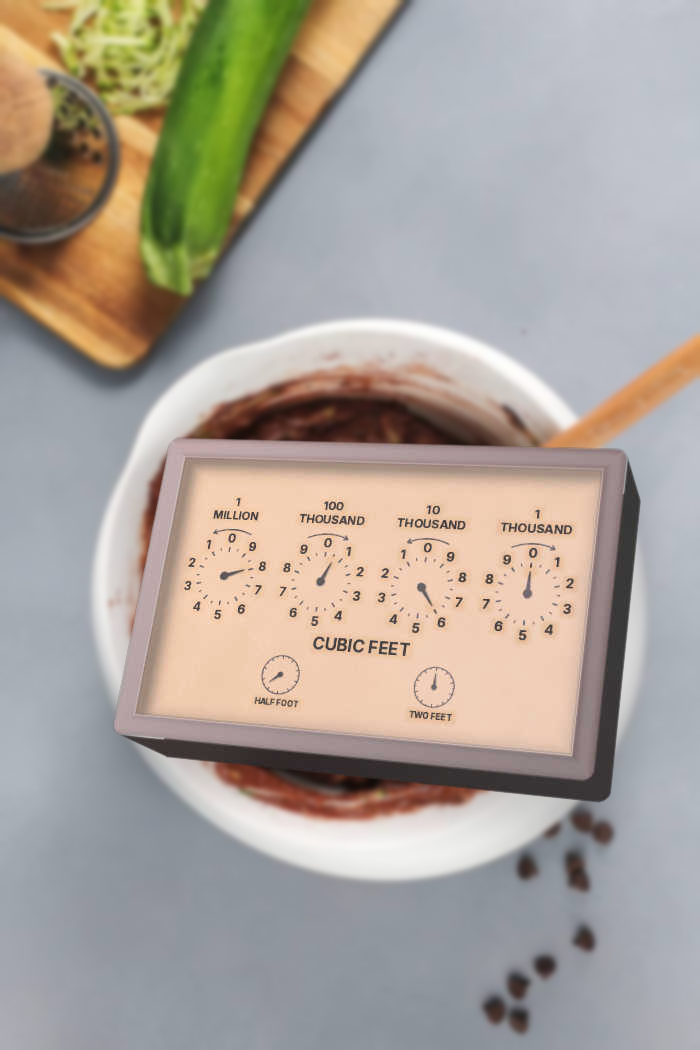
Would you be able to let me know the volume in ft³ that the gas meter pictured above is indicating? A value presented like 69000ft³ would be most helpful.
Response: 806000ft³
